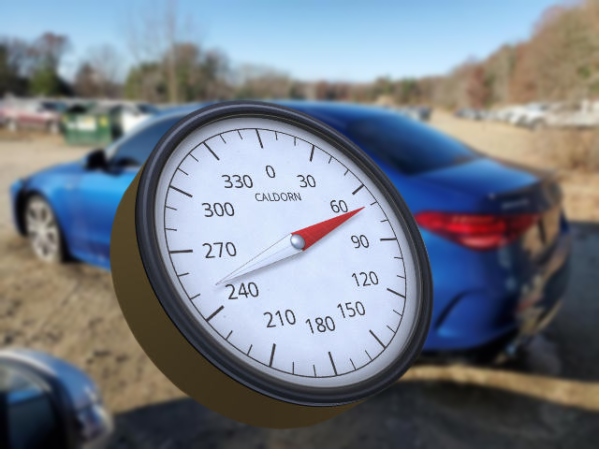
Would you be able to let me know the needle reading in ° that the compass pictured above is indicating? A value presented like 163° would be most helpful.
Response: 70°
